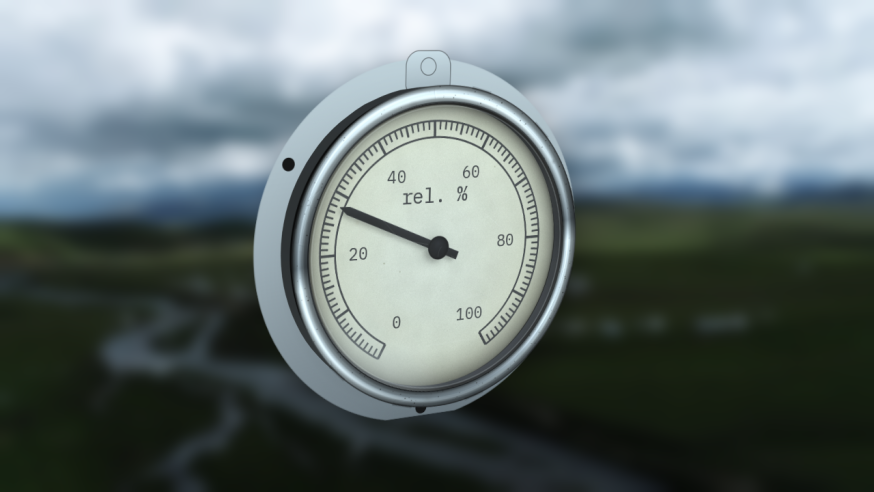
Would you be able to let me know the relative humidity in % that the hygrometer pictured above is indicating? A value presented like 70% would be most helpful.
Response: 28%
